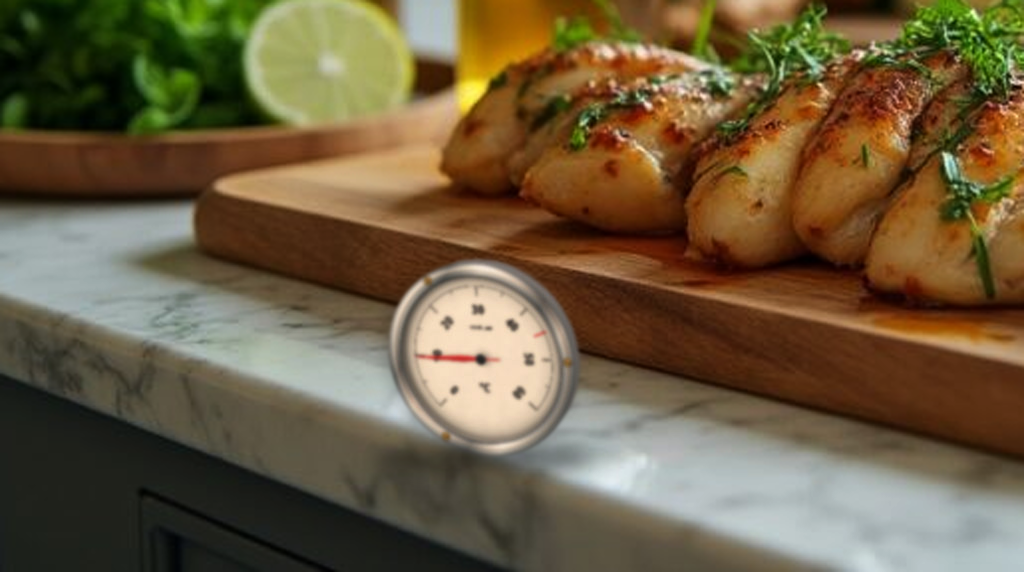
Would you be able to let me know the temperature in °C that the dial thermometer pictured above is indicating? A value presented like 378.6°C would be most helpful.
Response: 10°C
